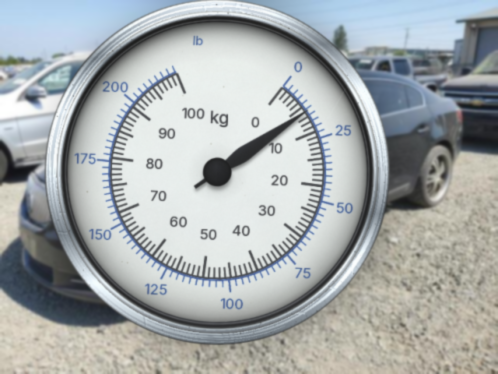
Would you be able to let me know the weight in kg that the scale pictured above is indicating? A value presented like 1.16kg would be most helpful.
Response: 6kg
